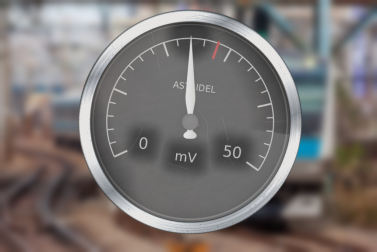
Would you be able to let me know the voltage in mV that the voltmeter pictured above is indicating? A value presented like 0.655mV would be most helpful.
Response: 24mV
